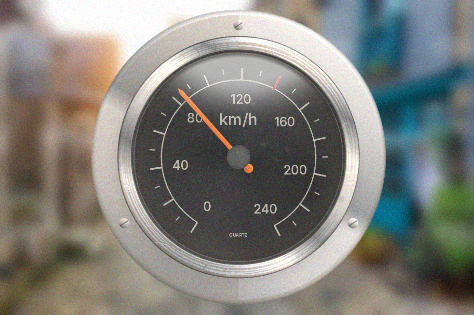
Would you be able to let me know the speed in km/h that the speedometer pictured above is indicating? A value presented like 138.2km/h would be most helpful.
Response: 85km/h
